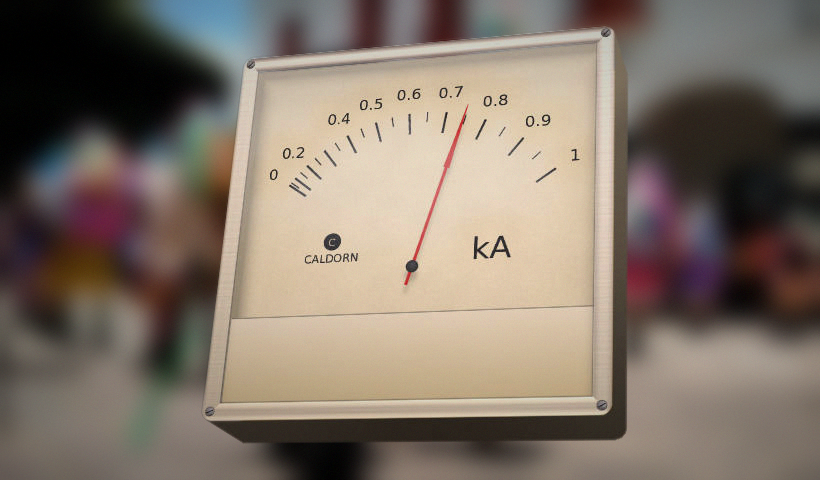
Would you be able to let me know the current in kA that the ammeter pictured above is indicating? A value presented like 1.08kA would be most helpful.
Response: 0.75kA
